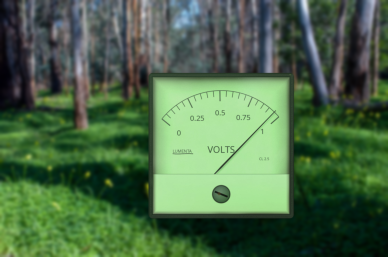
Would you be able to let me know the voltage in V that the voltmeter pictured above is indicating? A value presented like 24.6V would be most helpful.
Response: 0.95V
